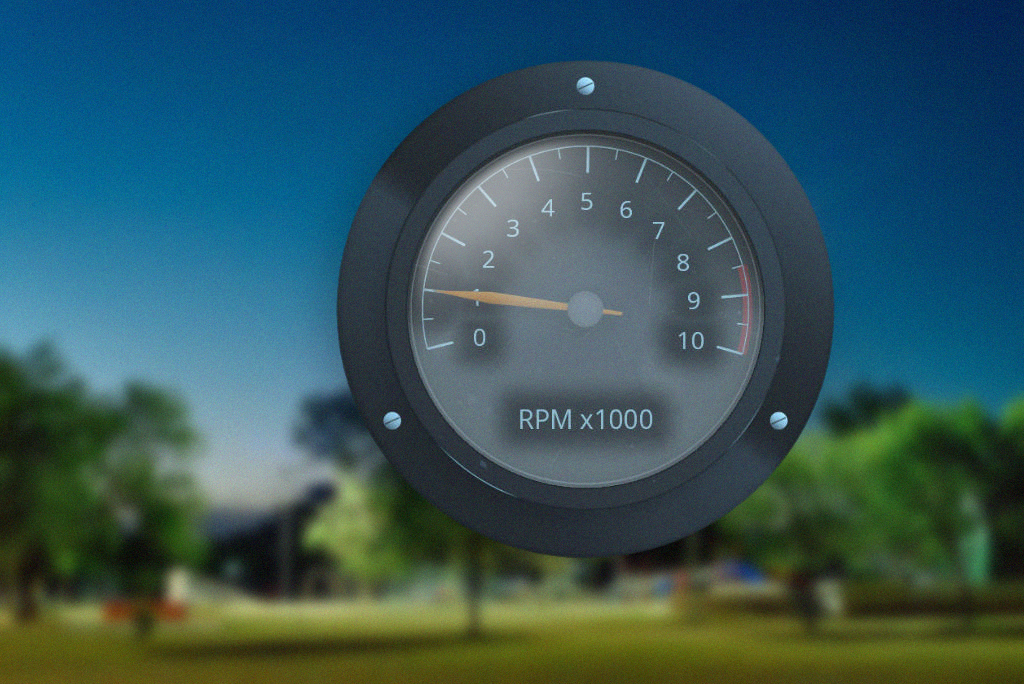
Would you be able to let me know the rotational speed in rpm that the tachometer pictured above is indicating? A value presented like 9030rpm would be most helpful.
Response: 1000rpm
